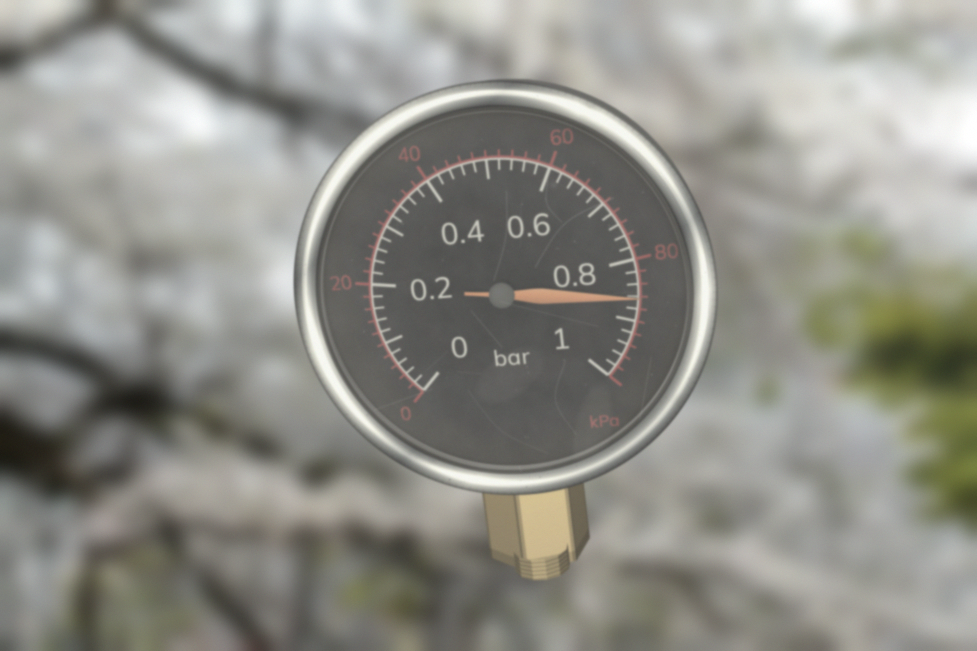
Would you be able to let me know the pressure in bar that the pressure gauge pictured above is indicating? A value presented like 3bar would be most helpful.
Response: 0.86bar
